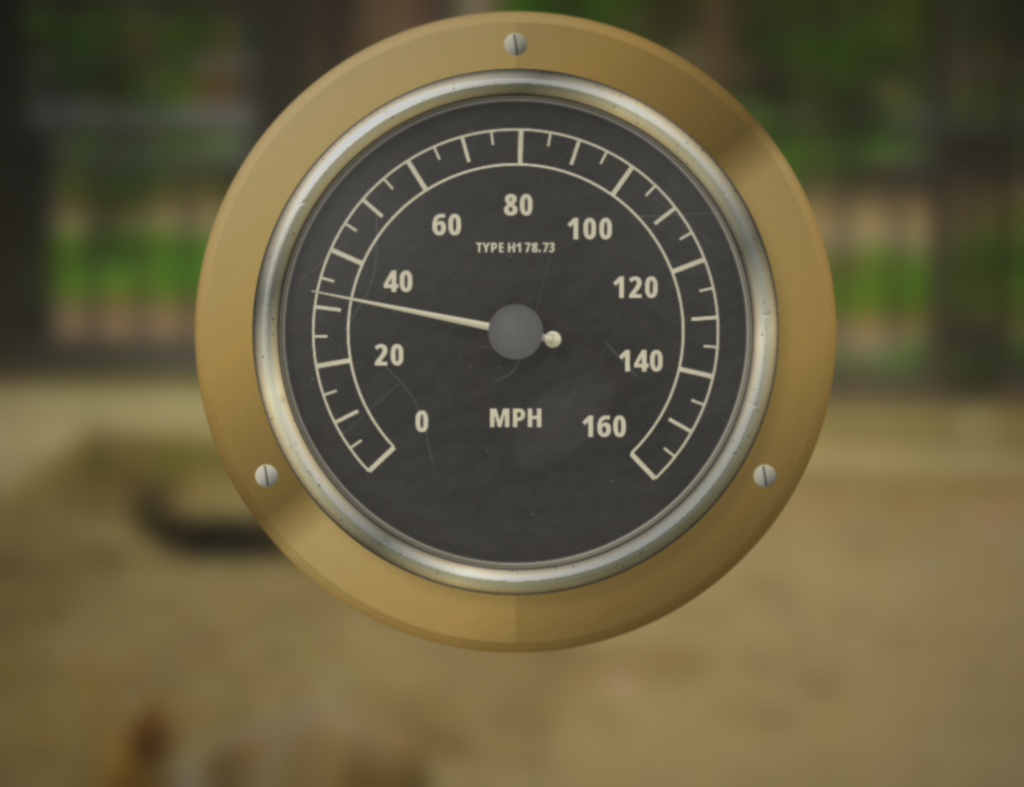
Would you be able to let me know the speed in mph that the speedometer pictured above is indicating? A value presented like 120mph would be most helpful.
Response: 32.5mph
